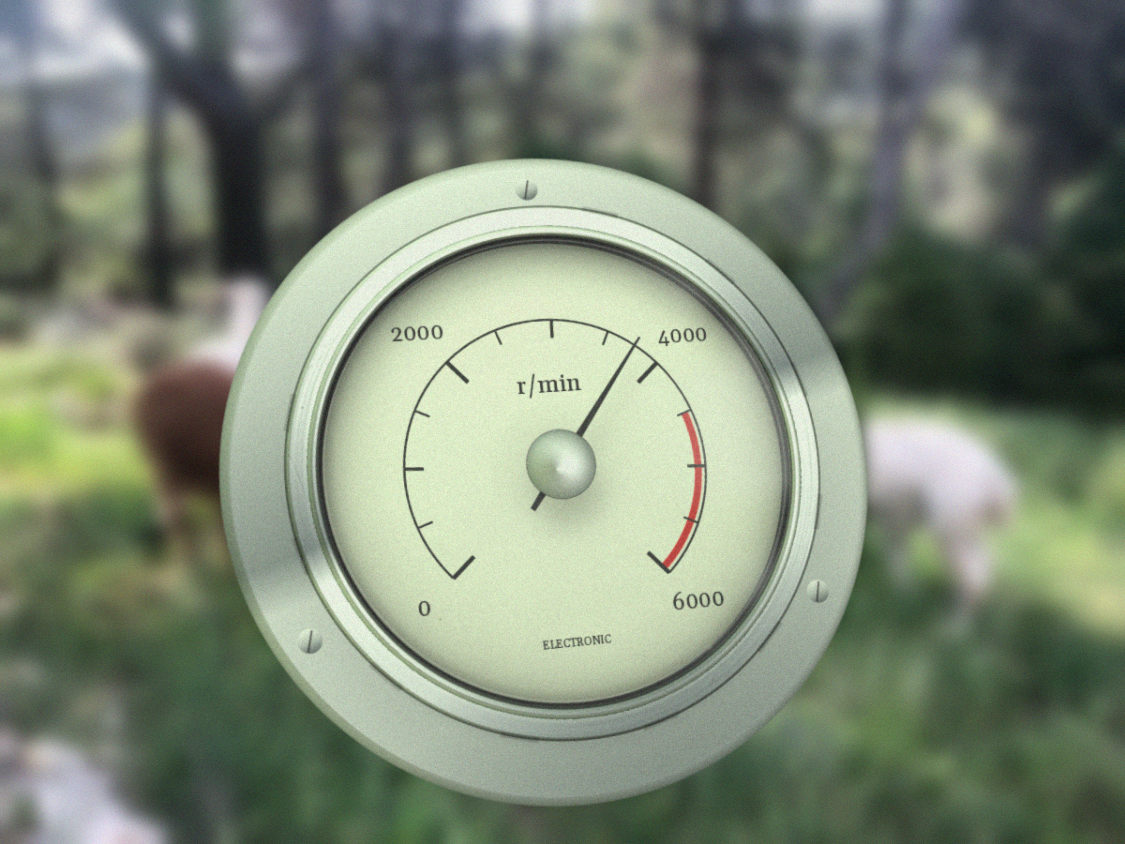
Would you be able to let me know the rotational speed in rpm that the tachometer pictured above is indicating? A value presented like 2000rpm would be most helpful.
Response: 3750rpm
